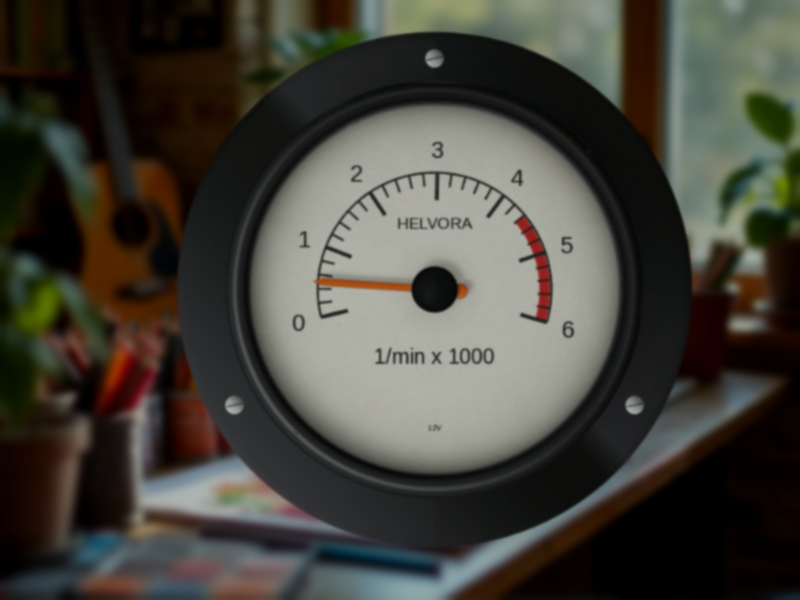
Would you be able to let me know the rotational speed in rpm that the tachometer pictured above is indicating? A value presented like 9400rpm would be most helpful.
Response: 500rpm
